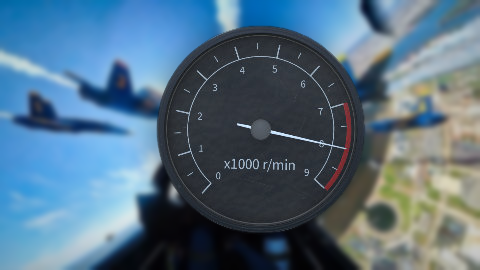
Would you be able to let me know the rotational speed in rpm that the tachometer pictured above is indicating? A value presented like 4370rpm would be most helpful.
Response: 8000rpm
